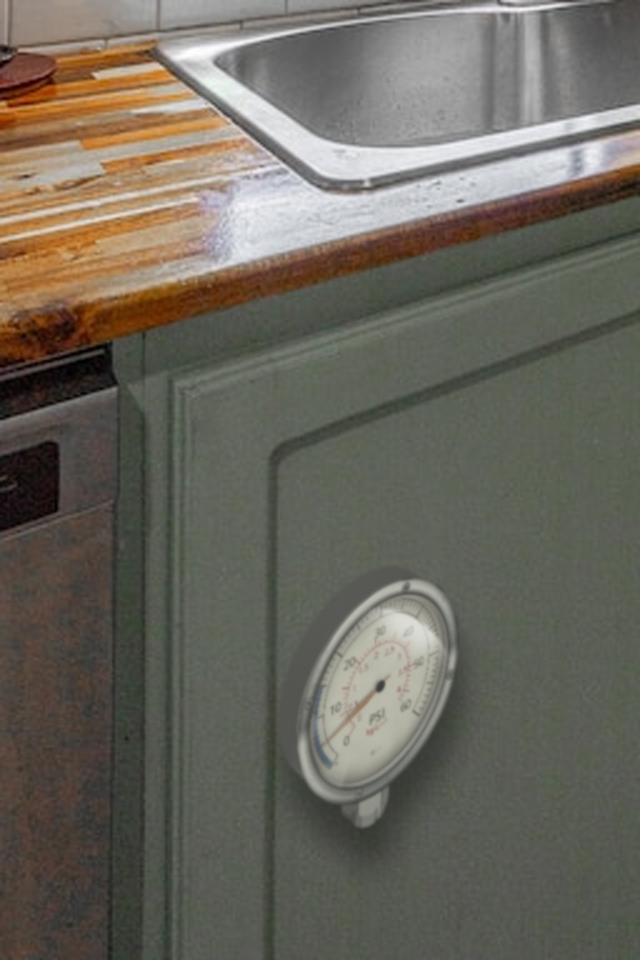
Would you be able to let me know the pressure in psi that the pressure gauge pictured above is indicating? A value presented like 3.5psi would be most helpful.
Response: 5psi
